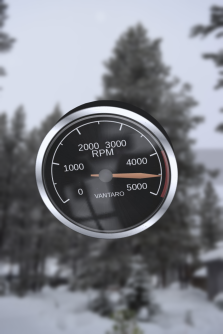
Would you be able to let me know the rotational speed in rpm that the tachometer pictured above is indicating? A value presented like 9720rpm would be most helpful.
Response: 4500rpm
